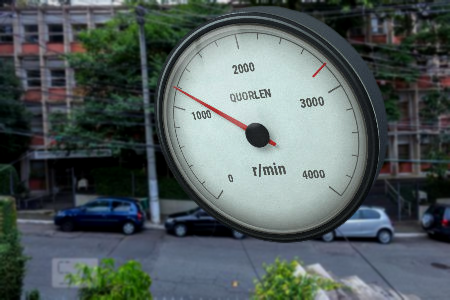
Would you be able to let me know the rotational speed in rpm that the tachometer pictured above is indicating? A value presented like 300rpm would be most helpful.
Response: 1200rpm
